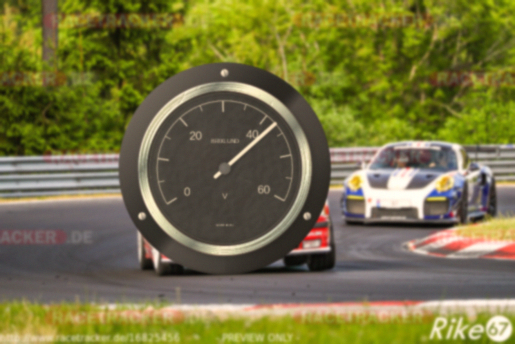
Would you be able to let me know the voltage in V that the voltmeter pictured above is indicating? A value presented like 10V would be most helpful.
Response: 42.5V
